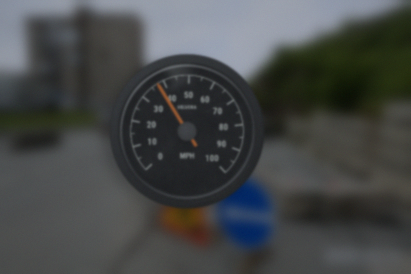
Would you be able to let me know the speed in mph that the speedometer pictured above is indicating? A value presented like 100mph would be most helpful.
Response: 37.5mph
